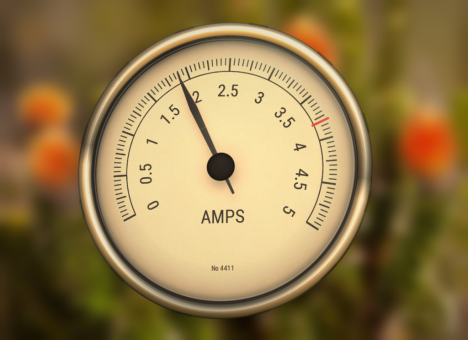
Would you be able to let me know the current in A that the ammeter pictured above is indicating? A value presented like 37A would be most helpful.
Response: 1.9A
